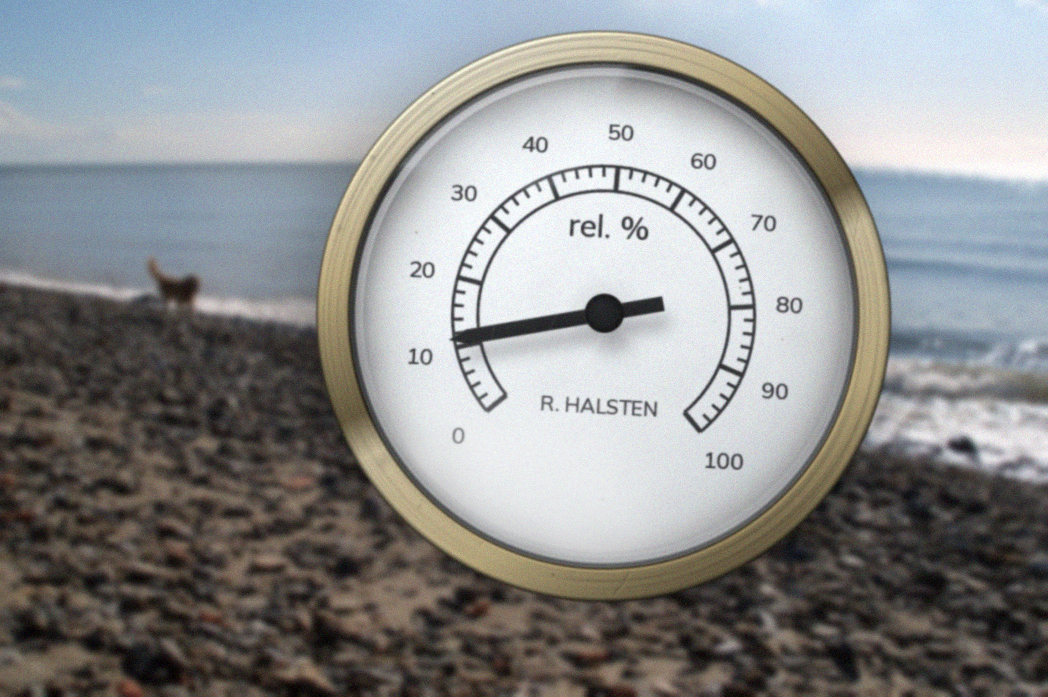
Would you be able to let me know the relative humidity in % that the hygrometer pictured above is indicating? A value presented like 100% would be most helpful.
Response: 11%
